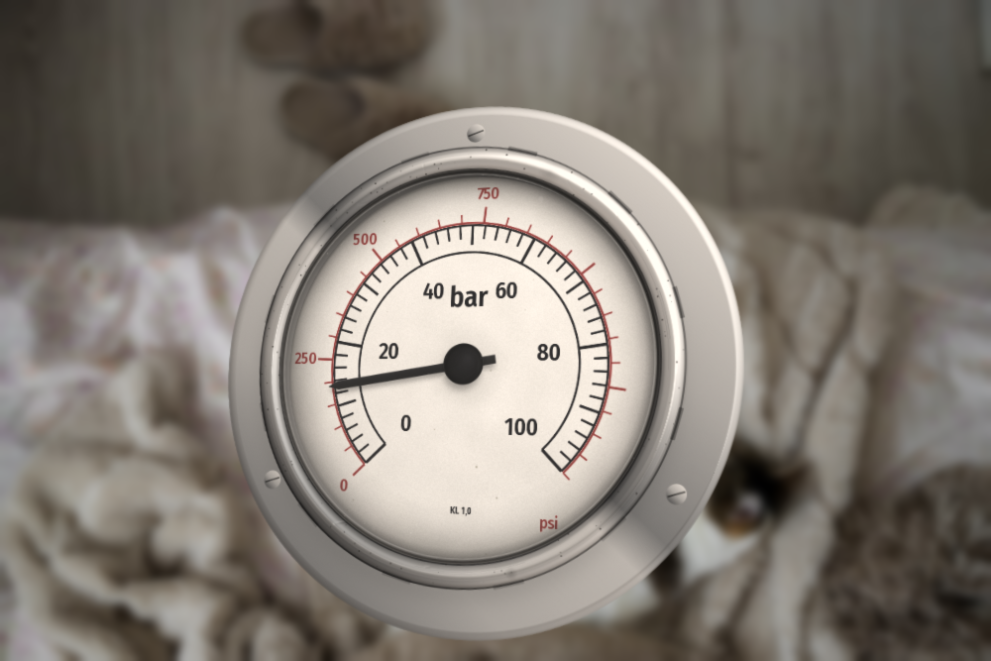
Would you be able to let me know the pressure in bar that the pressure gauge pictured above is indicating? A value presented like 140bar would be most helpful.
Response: 13bar
